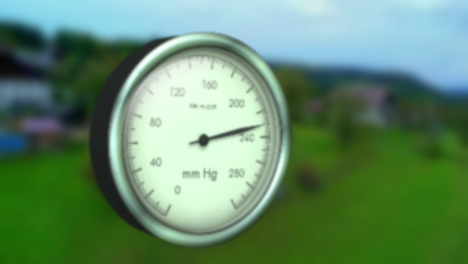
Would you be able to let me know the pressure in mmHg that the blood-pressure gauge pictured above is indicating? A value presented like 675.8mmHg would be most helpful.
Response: 230mmHg
